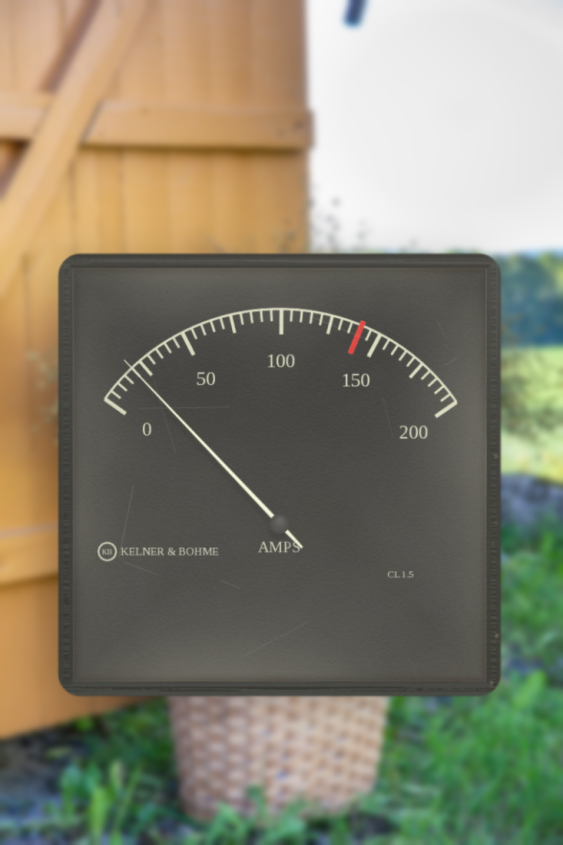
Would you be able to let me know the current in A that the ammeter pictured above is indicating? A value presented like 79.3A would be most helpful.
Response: 20A
